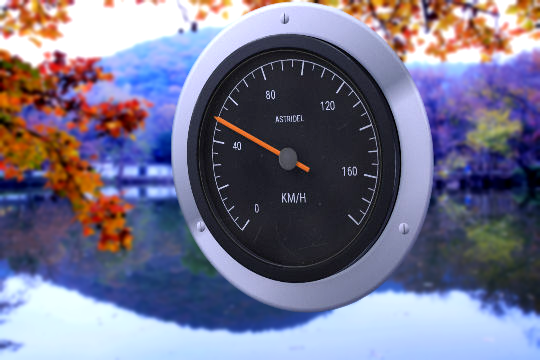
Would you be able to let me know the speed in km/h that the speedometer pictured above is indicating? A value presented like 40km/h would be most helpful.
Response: 50km/h
